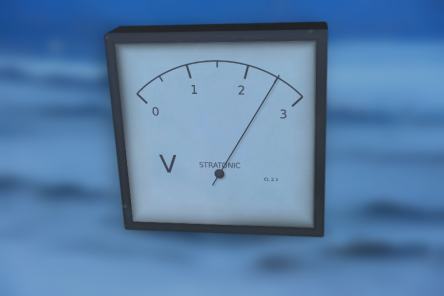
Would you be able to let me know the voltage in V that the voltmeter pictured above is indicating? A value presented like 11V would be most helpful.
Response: 2.5V
